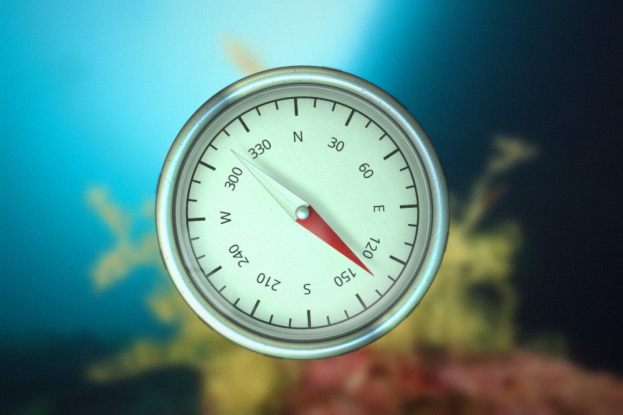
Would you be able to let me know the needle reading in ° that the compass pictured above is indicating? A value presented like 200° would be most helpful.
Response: 135°
